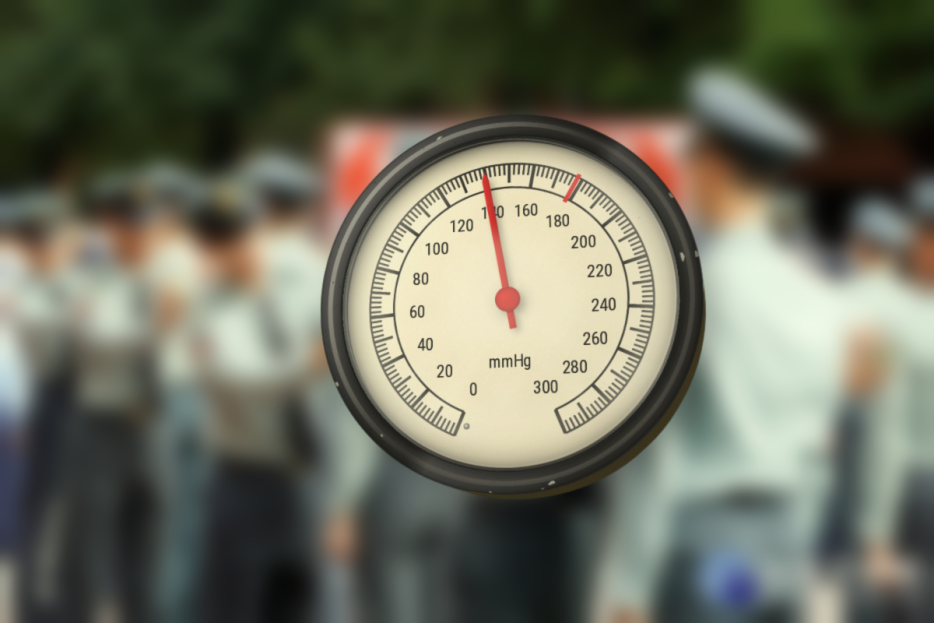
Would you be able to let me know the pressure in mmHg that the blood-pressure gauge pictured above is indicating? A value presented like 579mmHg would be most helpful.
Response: 140mmHg
